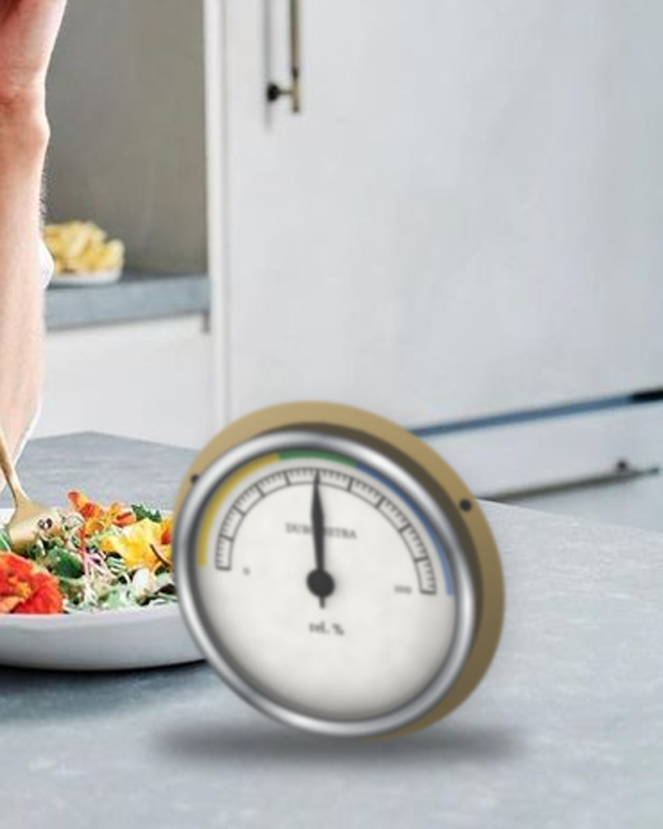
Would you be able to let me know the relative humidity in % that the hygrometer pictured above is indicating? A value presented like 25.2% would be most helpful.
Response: 50%
